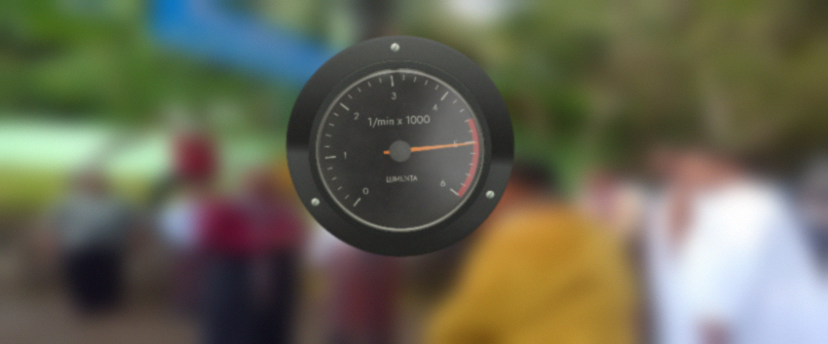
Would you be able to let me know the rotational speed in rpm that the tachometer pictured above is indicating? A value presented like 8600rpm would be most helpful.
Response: 5000rpm
